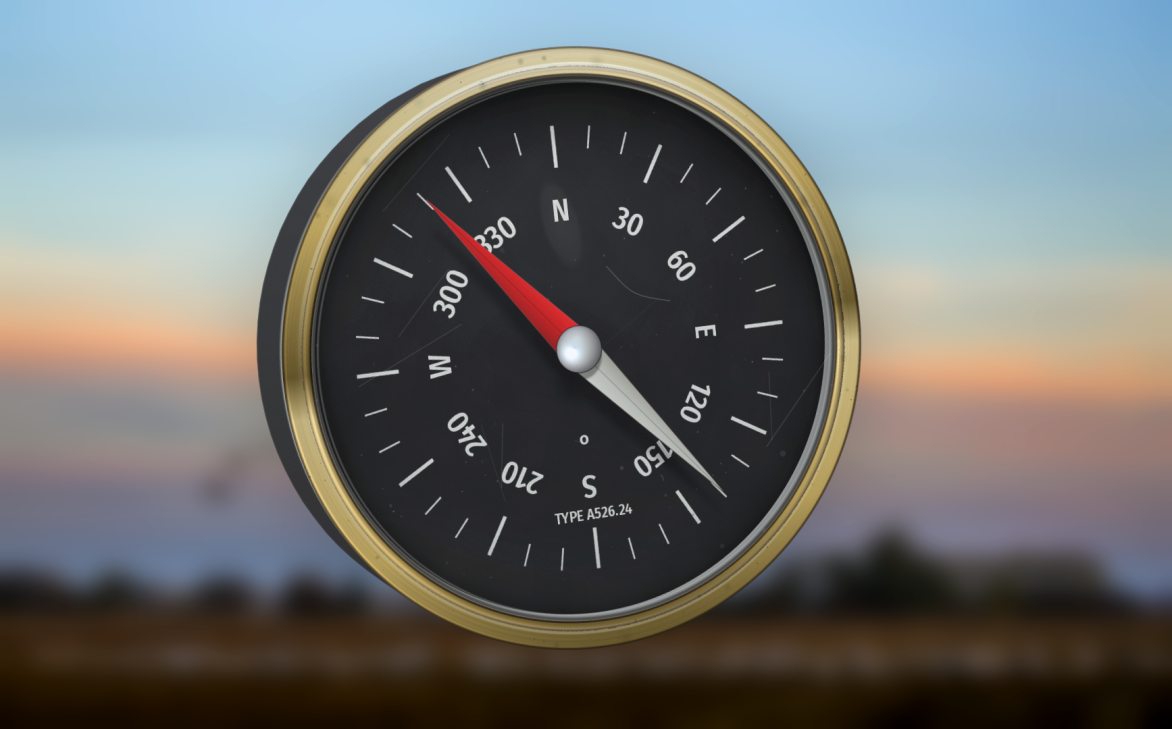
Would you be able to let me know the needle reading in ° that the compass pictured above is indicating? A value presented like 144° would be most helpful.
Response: 320°
